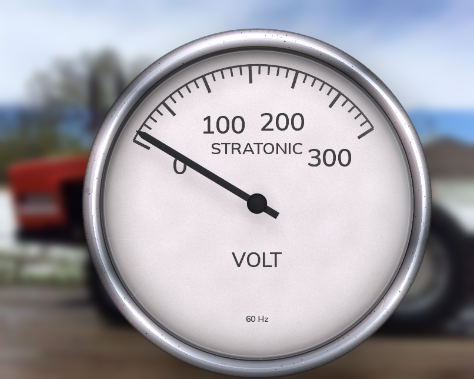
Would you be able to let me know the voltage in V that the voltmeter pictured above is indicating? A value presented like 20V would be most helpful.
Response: 10V
